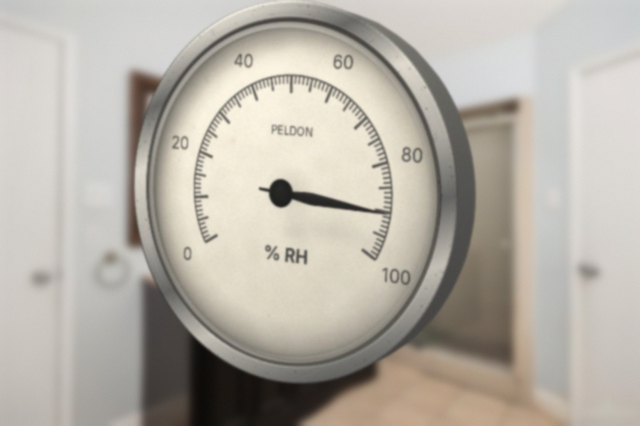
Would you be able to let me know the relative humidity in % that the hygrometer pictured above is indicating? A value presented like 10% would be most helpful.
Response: 90%
